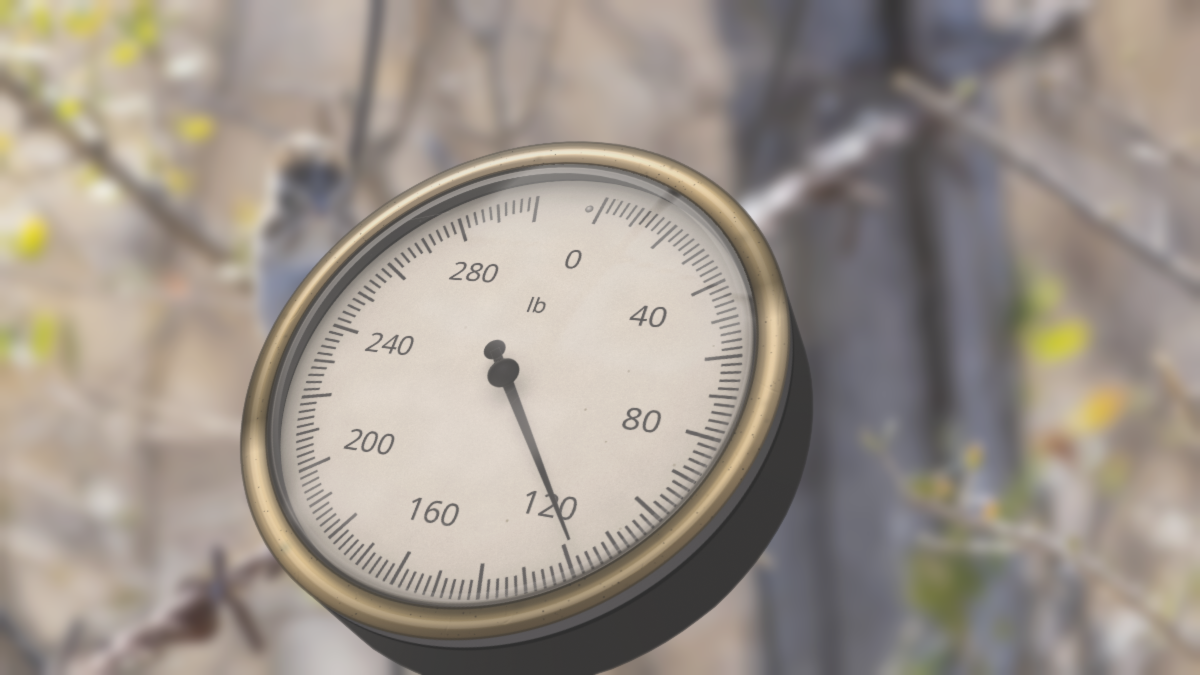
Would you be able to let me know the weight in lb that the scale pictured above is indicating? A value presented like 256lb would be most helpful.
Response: 118lb
